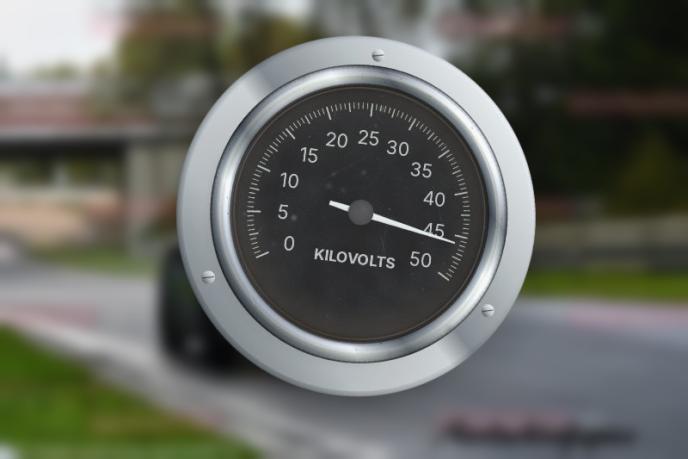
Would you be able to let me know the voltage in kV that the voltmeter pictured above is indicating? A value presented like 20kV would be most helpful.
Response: 46kV
